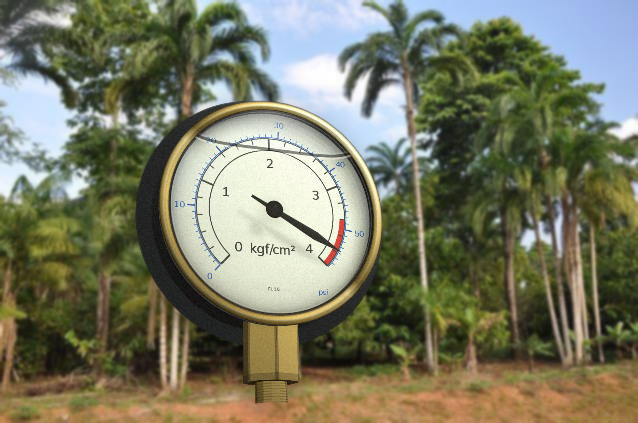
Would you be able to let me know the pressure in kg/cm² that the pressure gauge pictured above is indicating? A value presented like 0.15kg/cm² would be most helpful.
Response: 3.8kg/cm²
